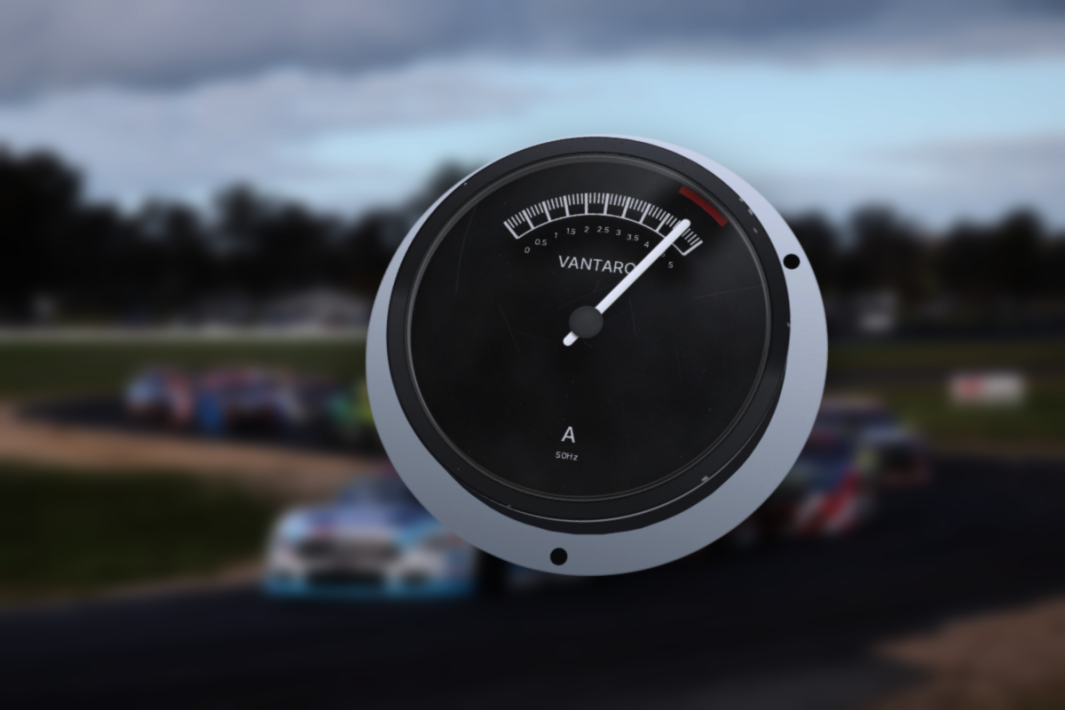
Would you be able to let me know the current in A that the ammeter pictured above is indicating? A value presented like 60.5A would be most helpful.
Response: 4.5A
